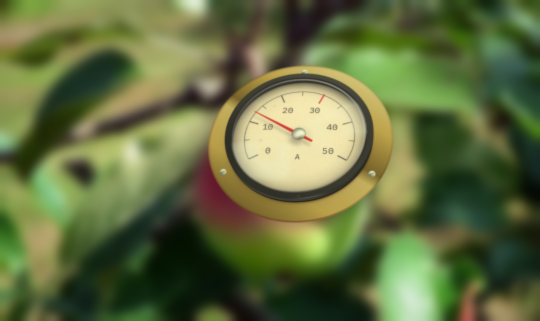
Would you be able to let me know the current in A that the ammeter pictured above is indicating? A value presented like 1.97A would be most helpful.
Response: 12.5A
